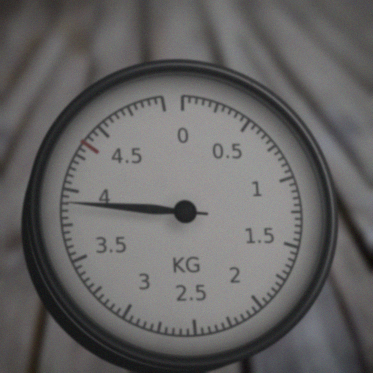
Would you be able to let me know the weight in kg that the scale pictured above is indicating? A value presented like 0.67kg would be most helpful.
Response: 3.9kg
